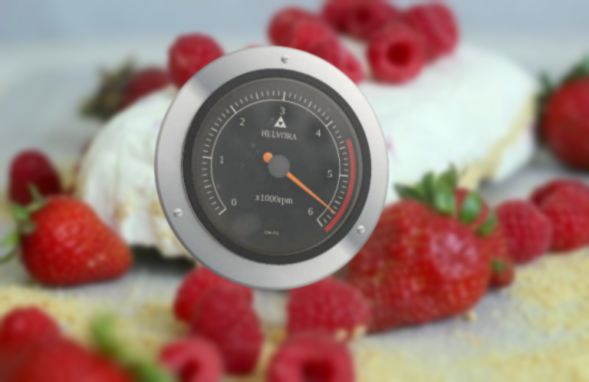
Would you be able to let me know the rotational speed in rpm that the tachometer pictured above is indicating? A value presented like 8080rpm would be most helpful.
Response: 5700rpm
